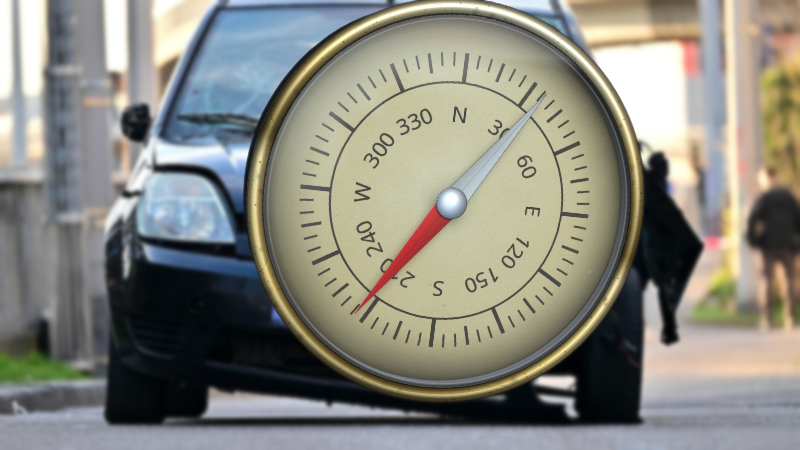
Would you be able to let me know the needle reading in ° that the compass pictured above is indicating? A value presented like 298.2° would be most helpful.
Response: 215°
